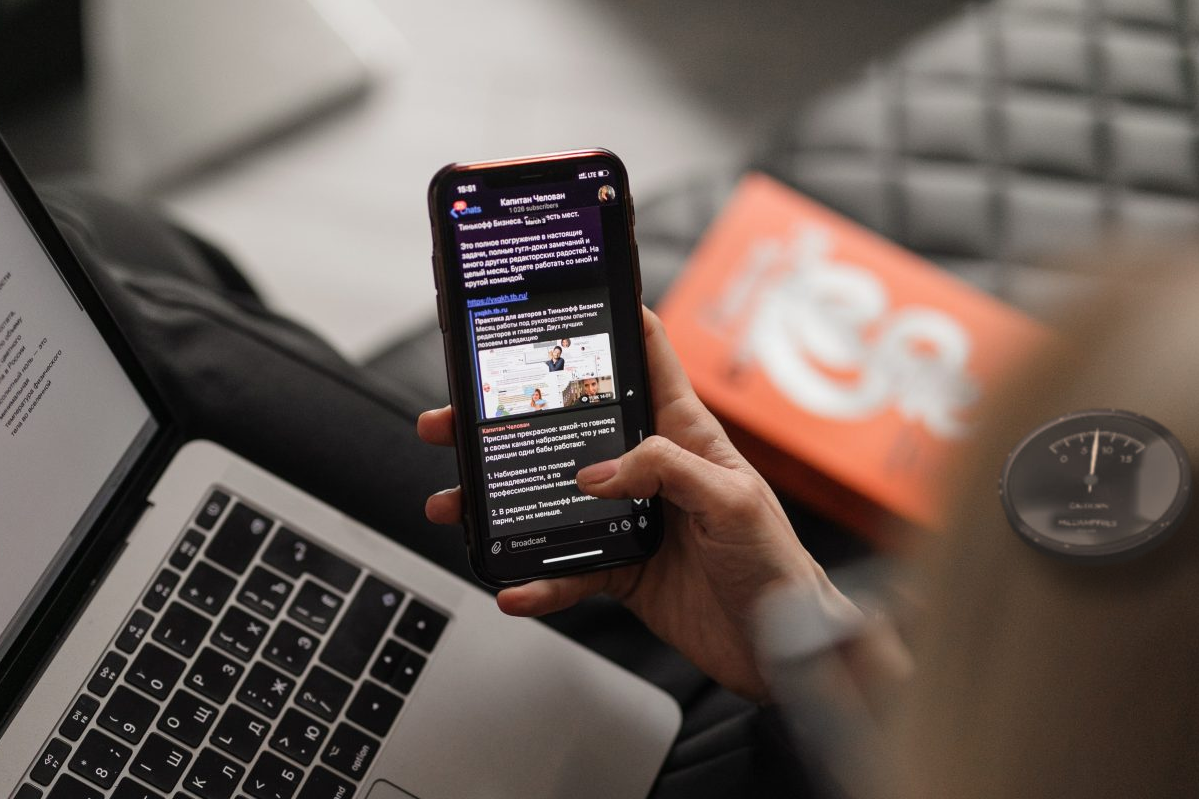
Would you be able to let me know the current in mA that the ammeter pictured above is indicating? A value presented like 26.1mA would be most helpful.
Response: 7.5mA
